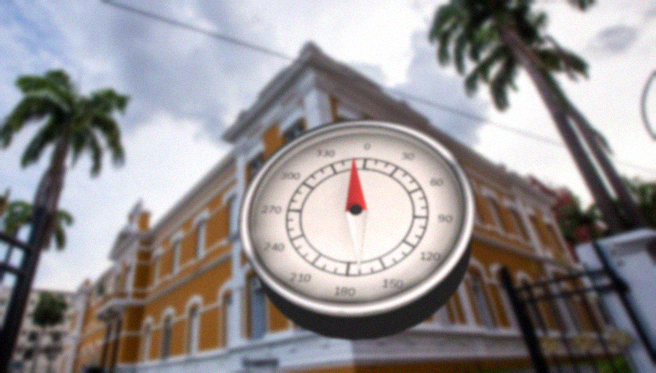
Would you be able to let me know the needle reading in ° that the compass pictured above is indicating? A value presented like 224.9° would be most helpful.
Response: 350°
